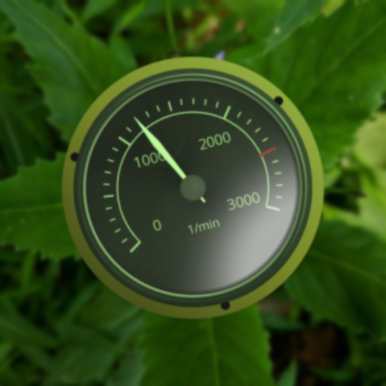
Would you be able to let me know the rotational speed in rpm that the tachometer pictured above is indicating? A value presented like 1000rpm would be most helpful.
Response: 1200rpm
